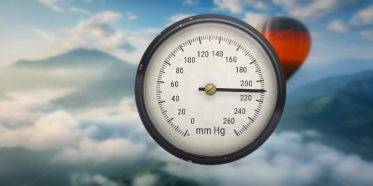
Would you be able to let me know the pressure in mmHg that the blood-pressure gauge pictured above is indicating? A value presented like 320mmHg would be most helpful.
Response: 210mmHg
